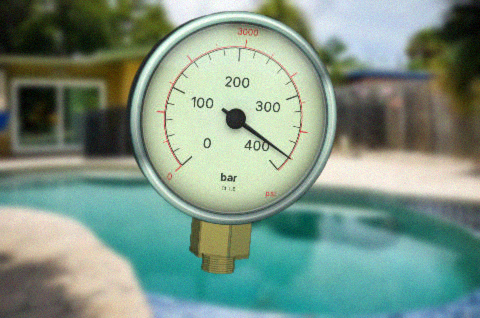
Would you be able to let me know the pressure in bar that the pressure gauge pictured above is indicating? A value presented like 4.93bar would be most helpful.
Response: 380bar
